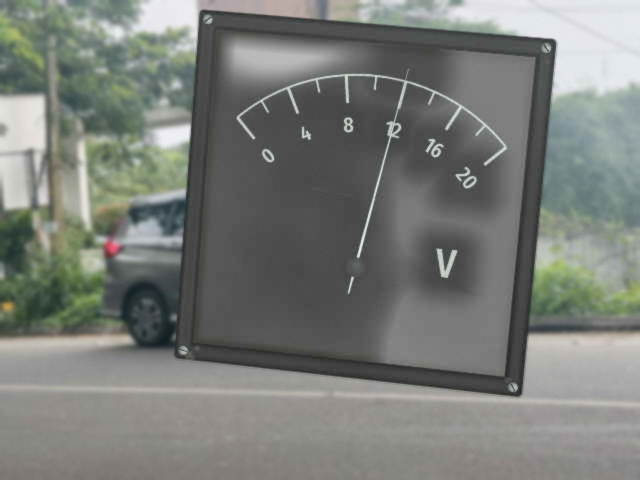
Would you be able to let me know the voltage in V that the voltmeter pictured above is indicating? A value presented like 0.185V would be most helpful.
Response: 12V
